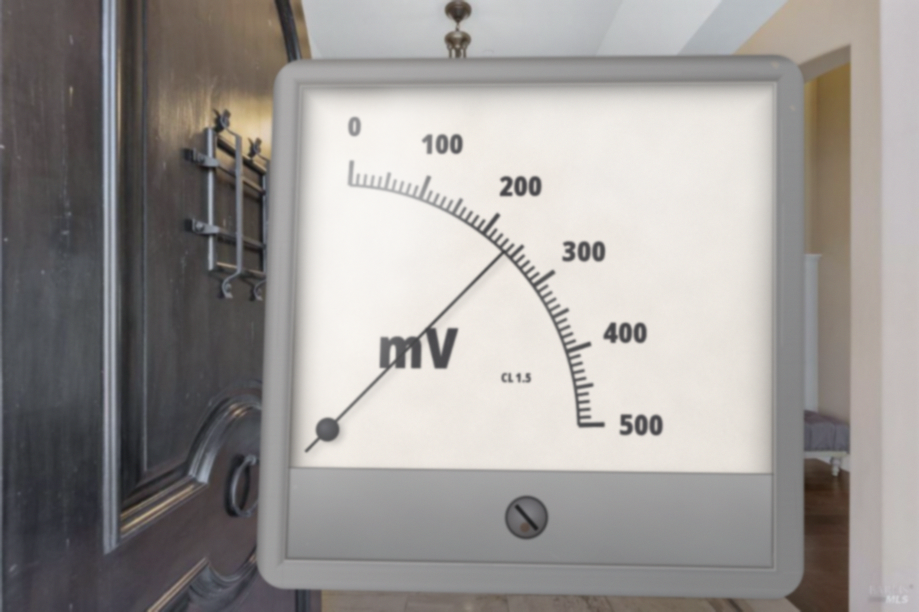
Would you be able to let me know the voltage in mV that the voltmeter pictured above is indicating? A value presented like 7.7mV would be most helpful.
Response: 240mV
